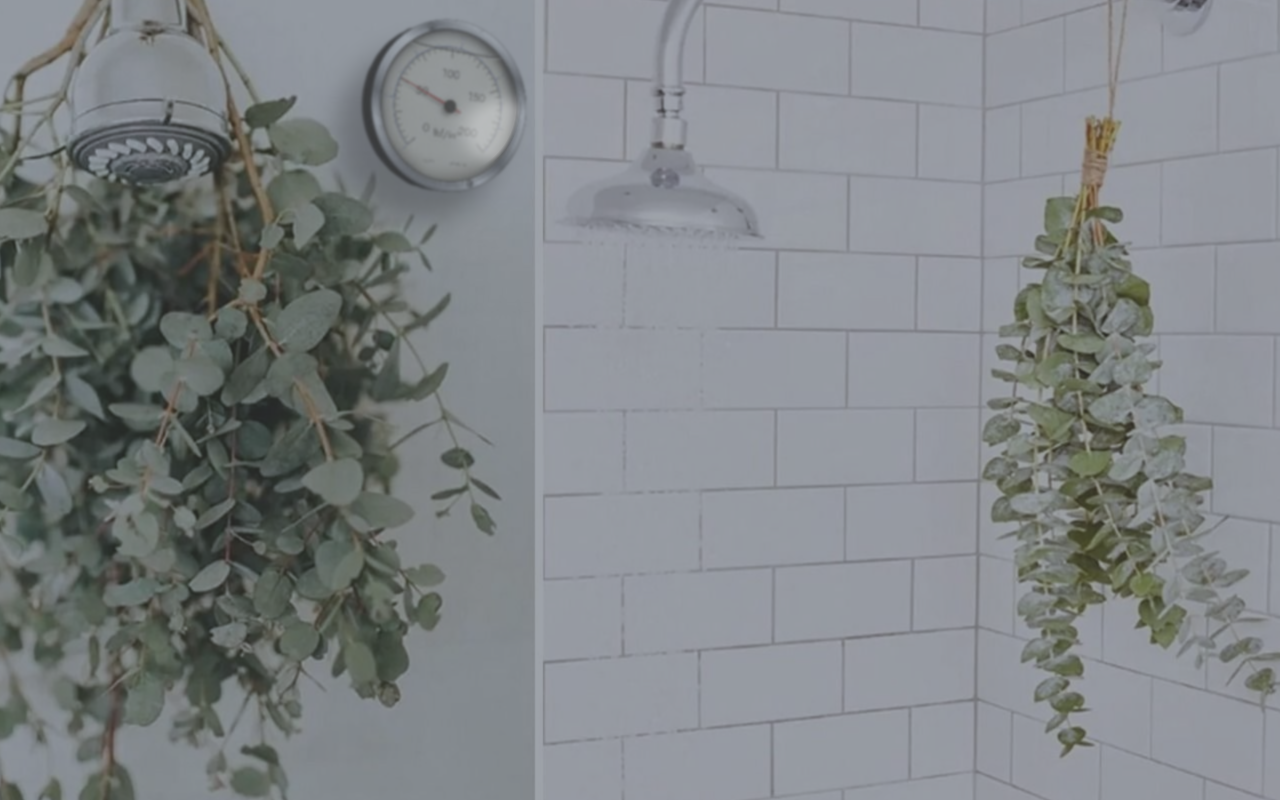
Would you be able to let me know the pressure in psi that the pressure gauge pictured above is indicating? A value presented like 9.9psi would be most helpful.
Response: 50psi
